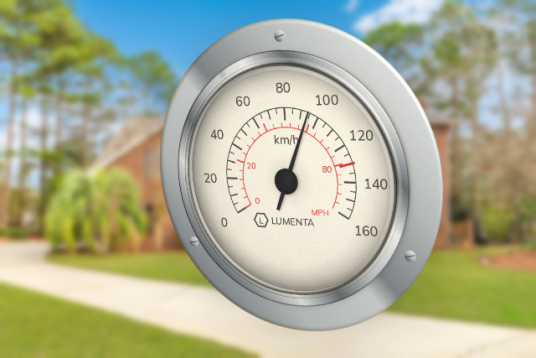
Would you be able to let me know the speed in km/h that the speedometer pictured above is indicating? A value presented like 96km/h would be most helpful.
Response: 95km/h
